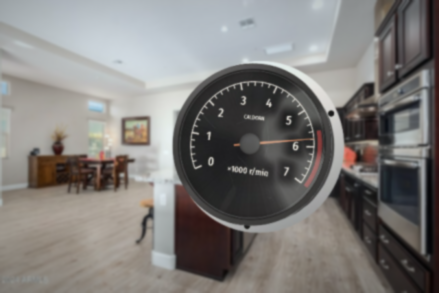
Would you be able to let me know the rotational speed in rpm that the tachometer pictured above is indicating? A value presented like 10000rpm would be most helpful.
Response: 5800rpm
